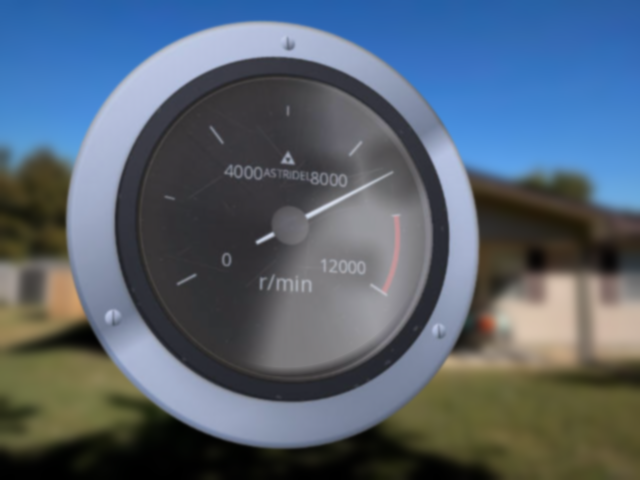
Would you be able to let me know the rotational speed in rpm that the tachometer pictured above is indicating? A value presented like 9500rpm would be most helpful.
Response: 9000rpm
